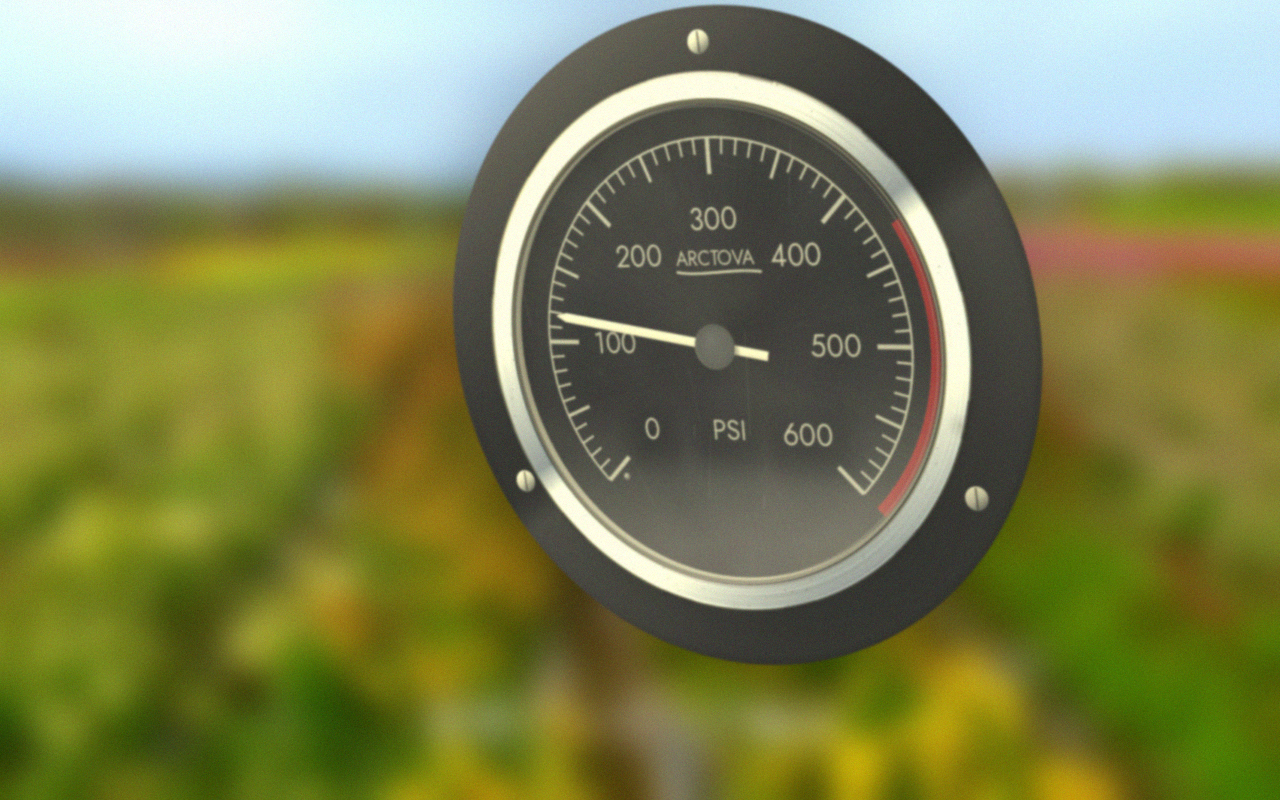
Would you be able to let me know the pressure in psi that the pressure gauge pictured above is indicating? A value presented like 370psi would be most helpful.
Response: 120psi
